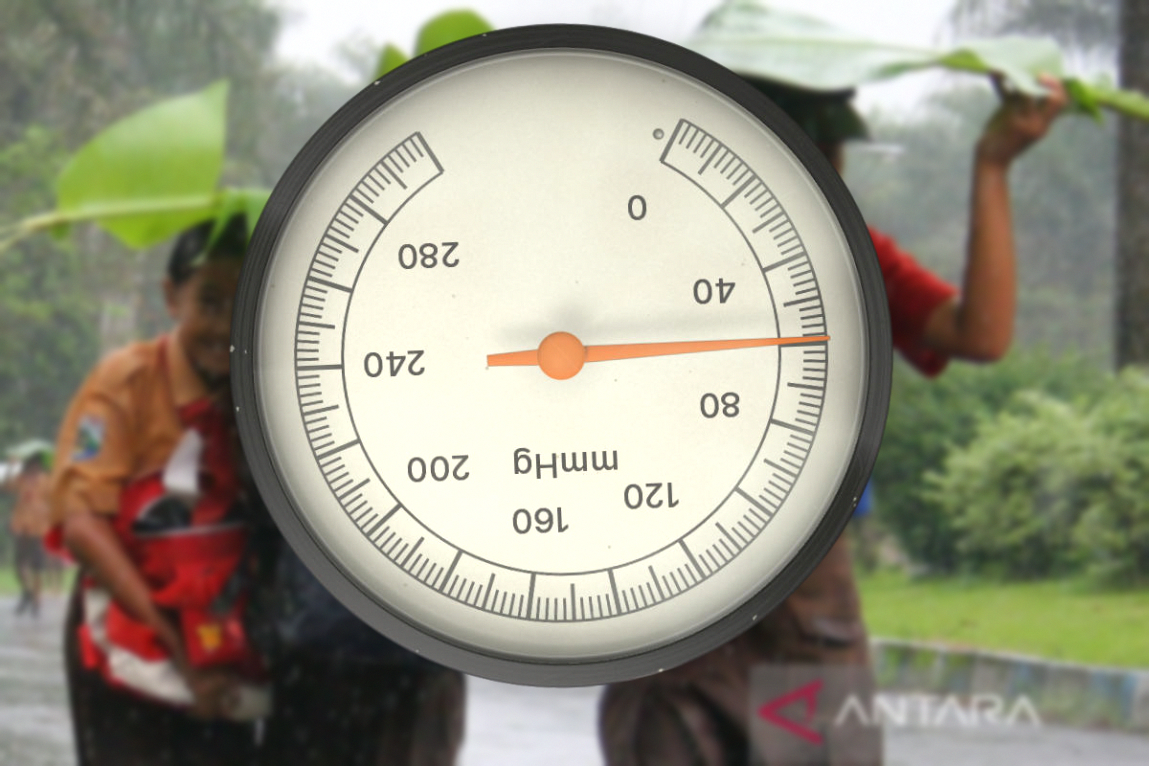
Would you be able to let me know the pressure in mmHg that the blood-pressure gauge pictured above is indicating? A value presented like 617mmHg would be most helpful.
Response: 59mmHg
